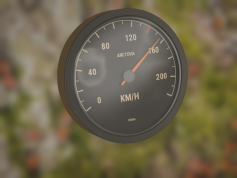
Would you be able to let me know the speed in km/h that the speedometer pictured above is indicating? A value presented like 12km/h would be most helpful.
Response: 155km/h
